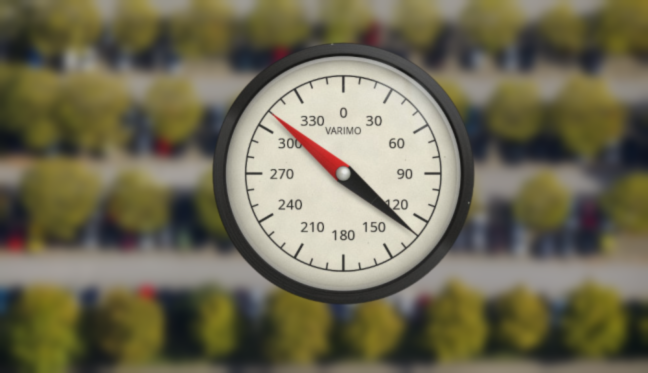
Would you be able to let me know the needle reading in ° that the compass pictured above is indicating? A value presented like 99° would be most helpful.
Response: 310°
